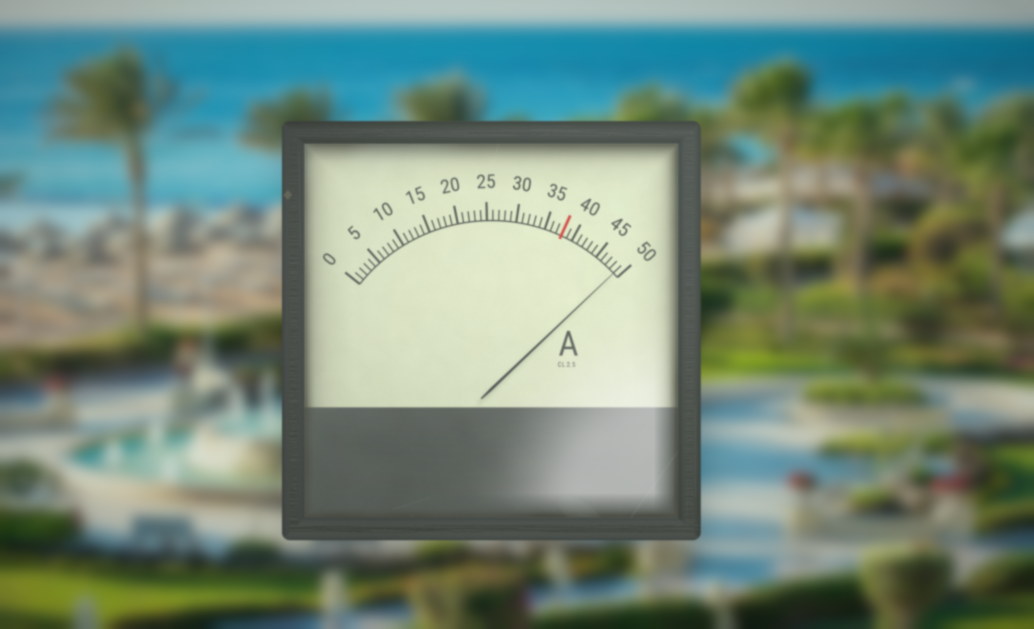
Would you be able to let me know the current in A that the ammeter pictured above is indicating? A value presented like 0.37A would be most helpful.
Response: 49A
